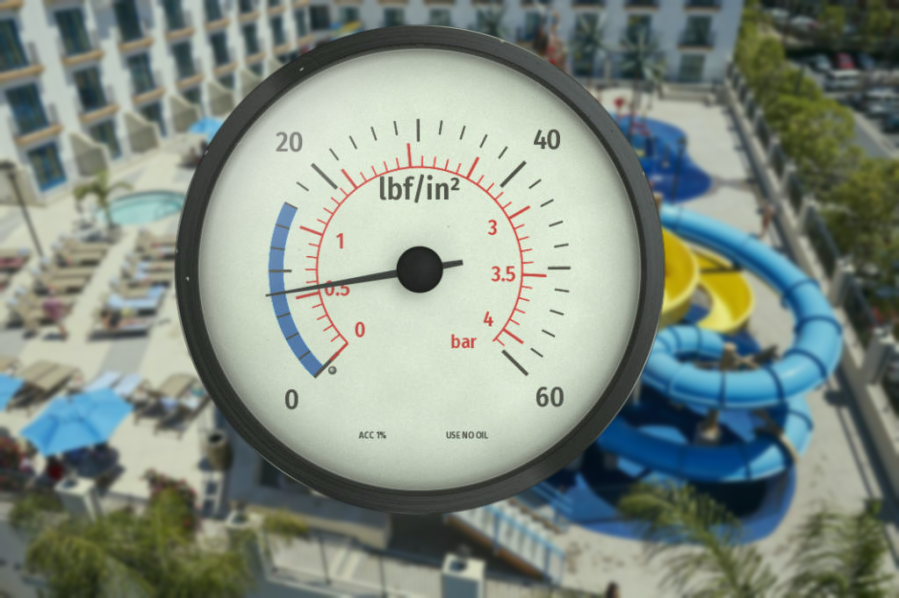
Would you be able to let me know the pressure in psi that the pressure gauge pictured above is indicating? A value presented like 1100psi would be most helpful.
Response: 8psi
